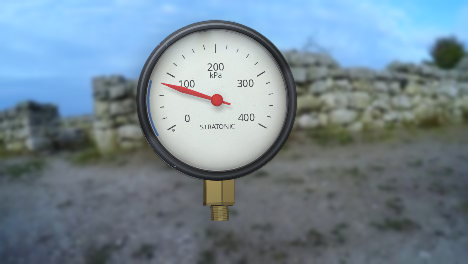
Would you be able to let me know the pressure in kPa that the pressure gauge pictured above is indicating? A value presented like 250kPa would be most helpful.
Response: 80kPa
